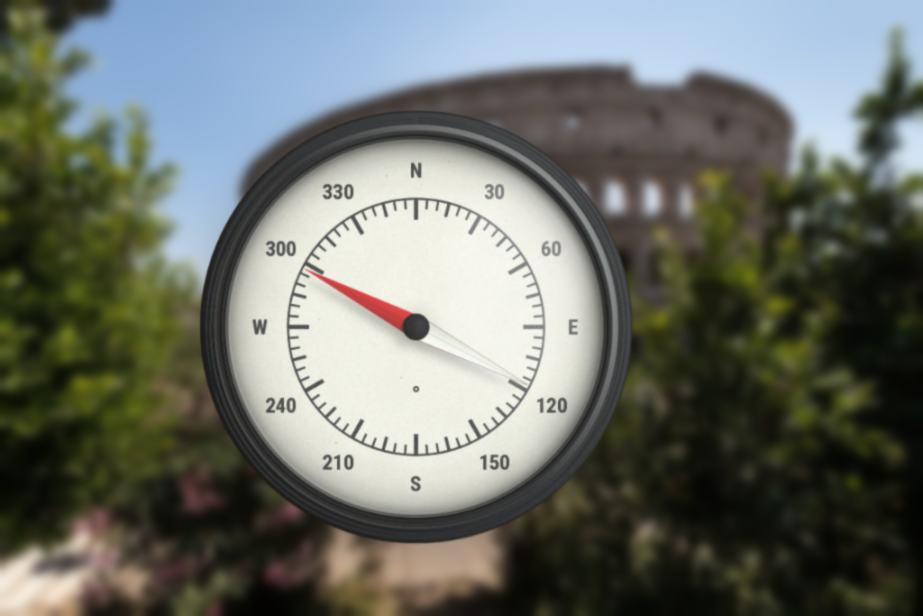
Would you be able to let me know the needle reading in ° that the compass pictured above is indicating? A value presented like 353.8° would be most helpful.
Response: 297.5°
